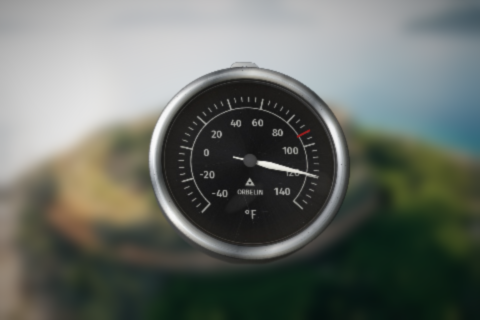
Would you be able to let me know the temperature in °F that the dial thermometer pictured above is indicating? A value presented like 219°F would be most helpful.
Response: 120°F
